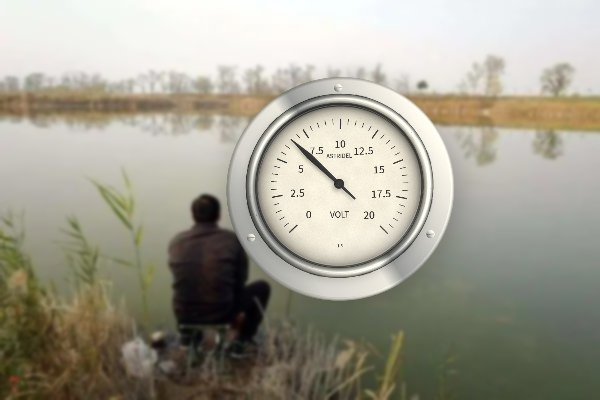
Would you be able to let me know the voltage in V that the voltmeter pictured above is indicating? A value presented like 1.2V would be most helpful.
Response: 6.5V
